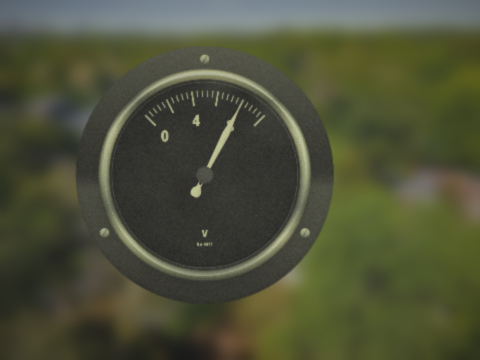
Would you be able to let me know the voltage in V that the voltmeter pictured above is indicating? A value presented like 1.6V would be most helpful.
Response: 8V
